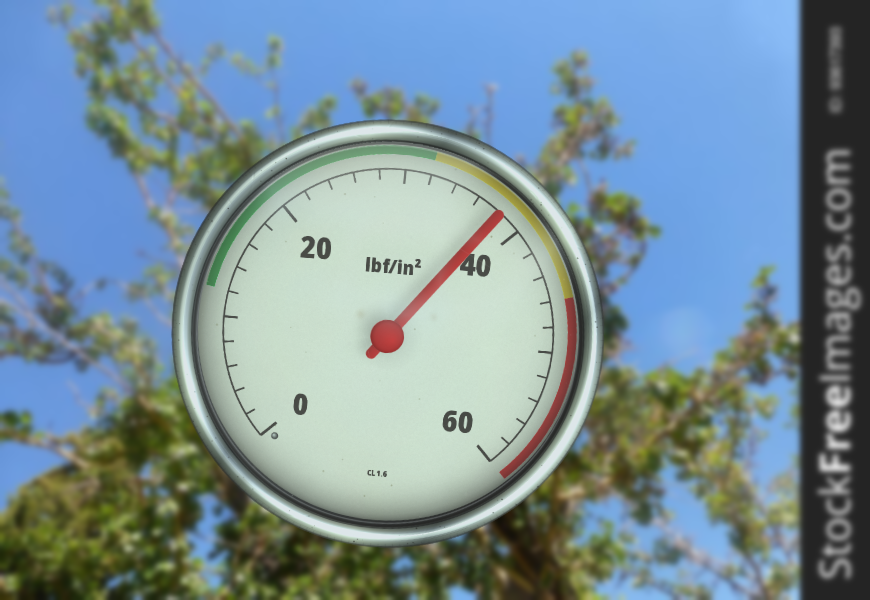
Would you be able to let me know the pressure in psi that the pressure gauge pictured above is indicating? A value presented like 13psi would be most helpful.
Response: 38psi
